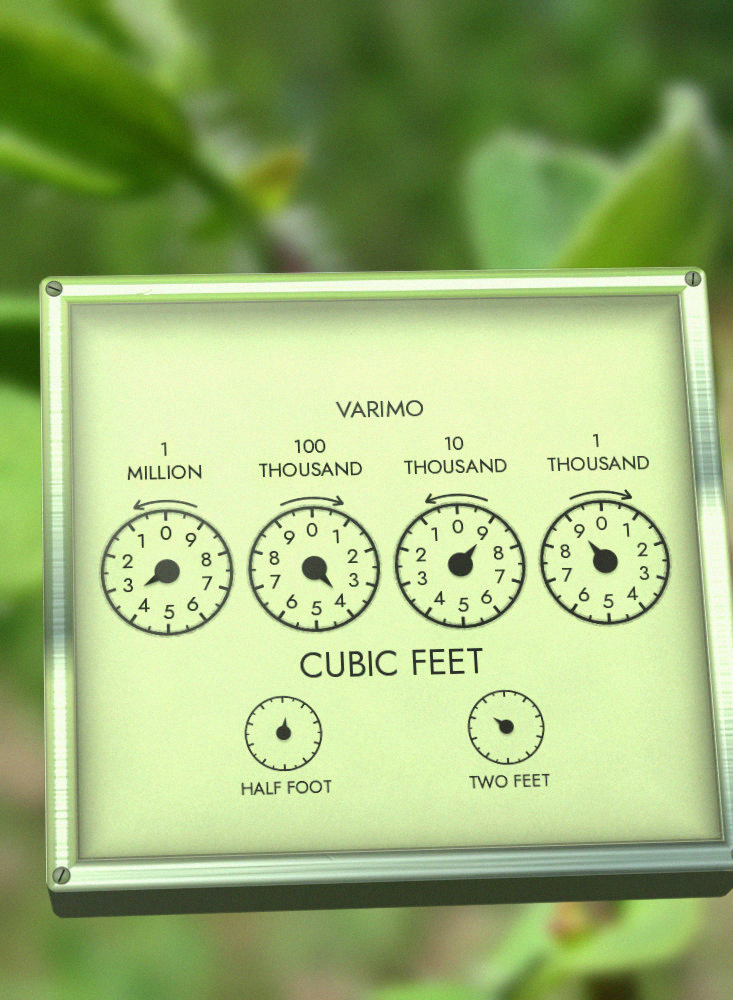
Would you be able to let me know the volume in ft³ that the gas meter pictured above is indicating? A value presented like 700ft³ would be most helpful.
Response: 338900ft³
